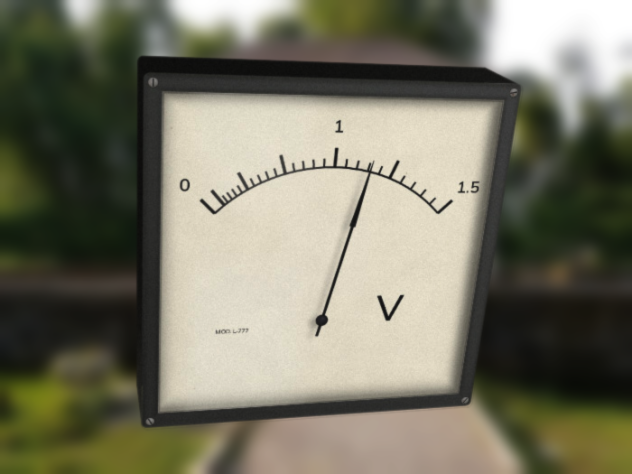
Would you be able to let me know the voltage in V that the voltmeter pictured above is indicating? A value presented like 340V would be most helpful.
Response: 1.15V
